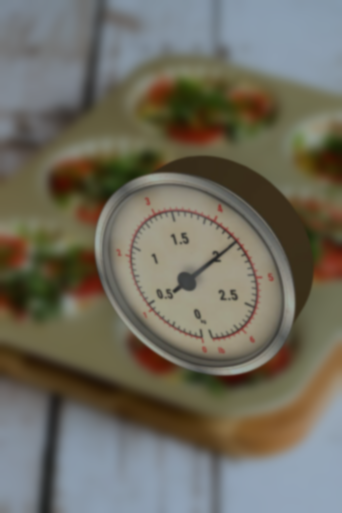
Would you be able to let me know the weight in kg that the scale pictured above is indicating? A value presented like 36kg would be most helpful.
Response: 2kg
